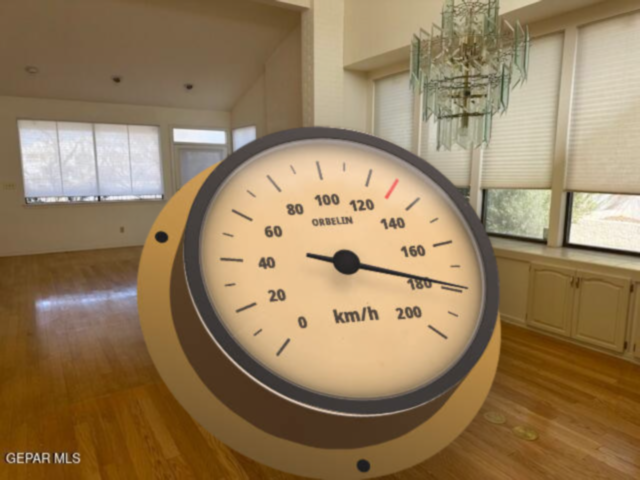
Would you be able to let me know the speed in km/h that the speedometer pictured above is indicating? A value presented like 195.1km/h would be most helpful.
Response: 180km/h
